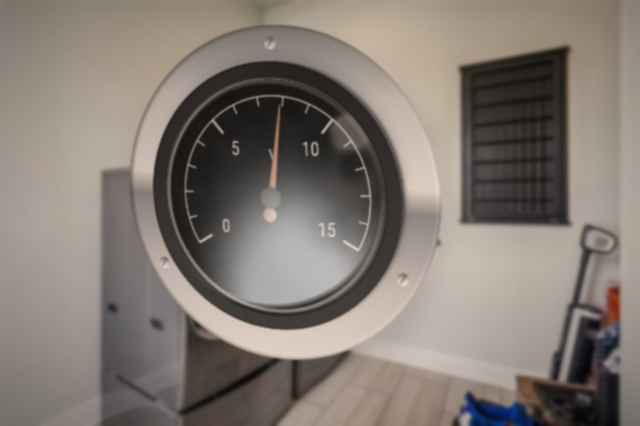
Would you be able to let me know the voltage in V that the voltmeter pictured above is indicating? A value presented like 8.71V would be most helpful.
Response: 8V
